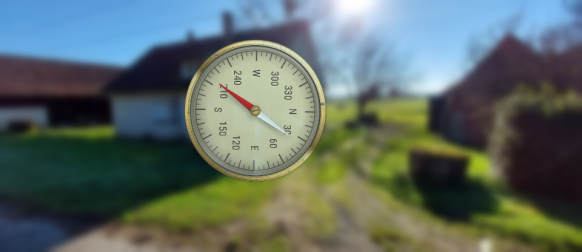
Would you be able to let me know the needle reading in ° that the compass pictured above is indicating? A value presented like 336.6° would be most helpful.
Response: 215°
